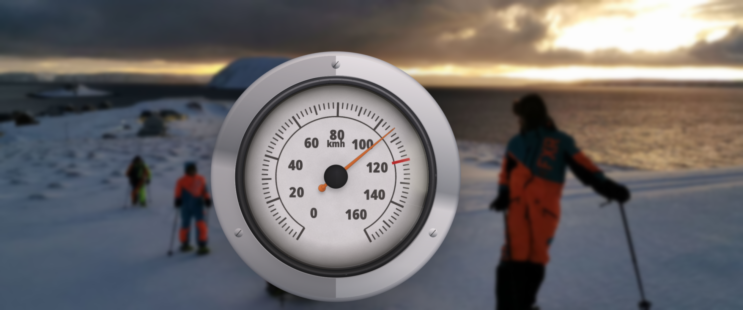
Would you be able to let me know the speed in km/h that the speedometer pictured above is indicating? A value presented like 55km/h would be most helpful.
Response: 106km/h
